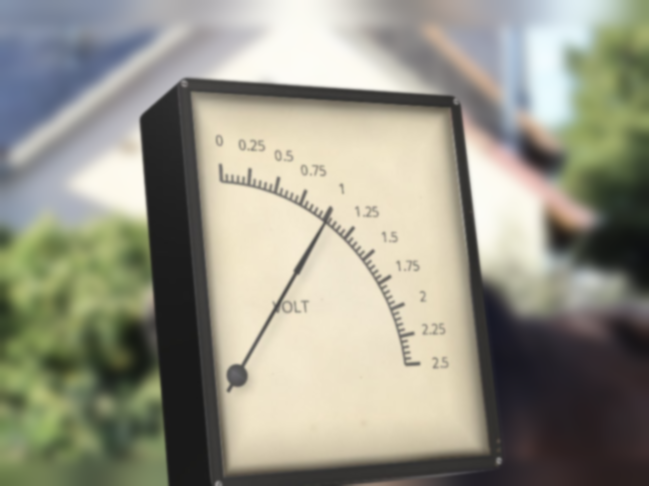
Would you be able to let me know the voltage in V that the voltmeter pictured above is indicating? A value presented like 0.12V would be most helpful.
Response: 1V
